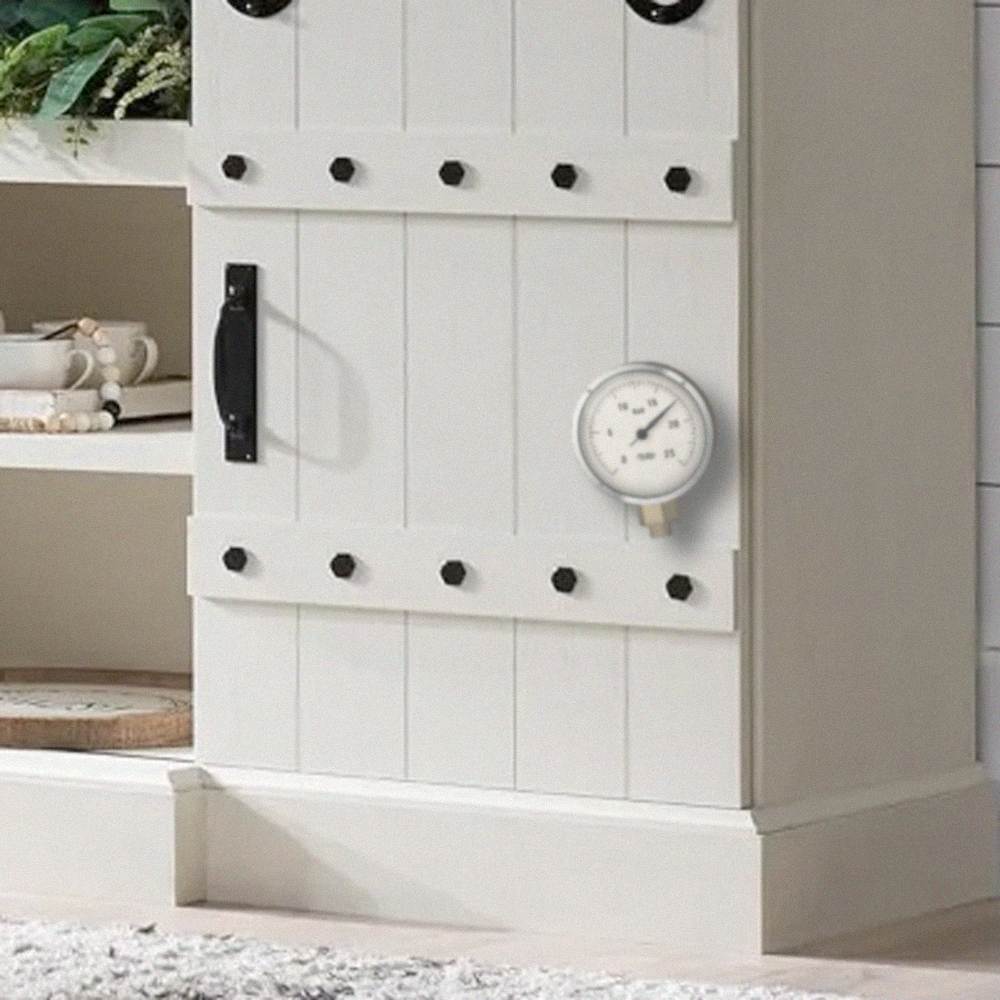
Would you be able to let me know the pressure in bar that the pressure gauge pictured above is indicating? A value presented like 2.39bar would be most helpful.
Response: 17.5bar
